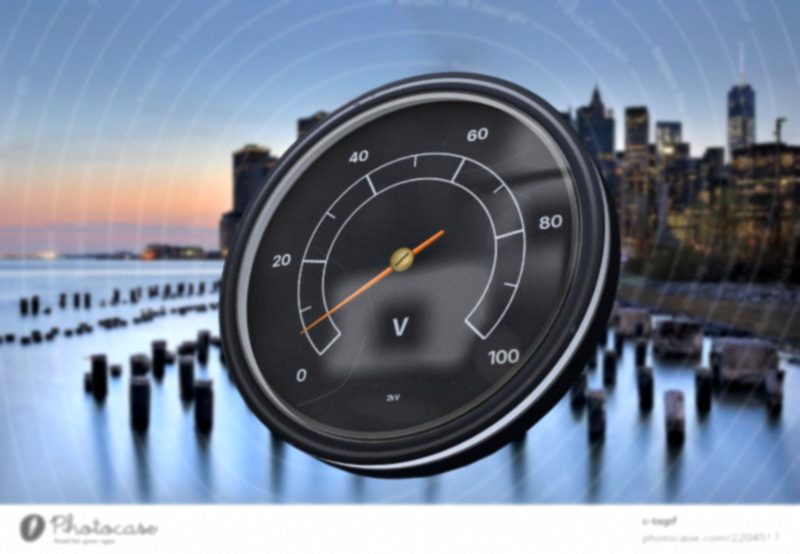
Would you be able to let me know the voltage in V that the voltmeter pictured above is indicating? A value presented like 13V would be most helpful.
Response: 5V
